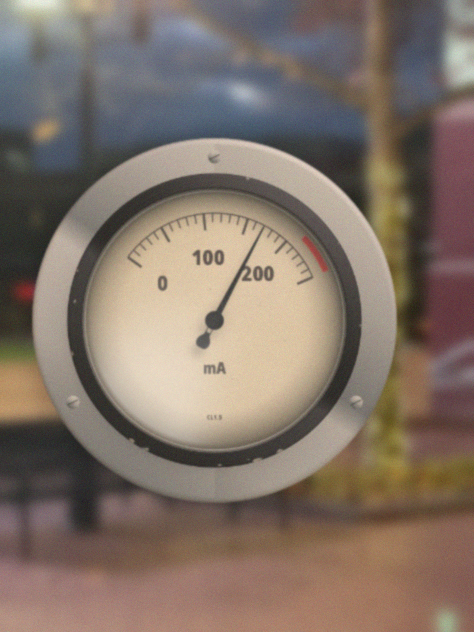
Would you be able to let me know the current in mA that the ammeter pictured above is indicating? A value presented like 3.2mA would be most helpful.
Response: 170mA
